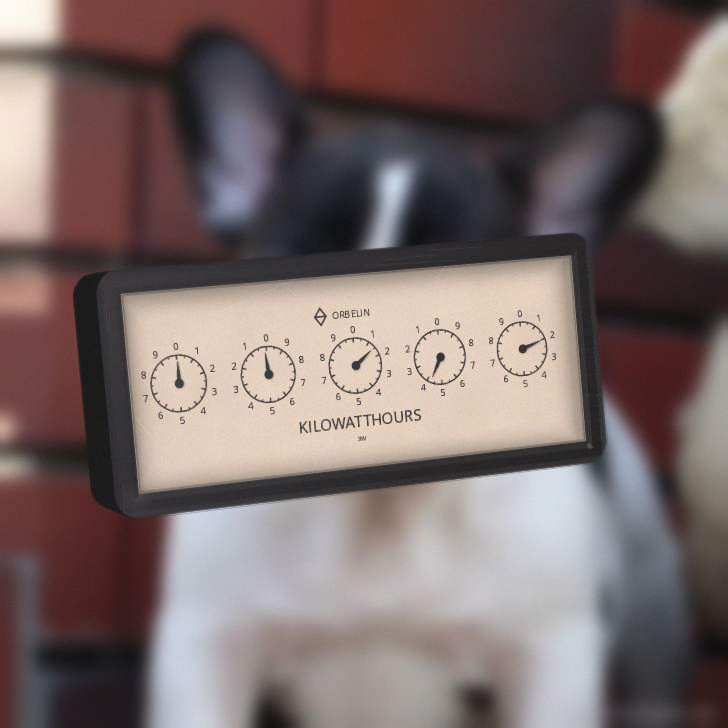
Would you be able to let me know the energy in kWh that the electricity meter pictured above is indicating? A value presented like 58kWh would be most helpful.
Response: 142kWh
